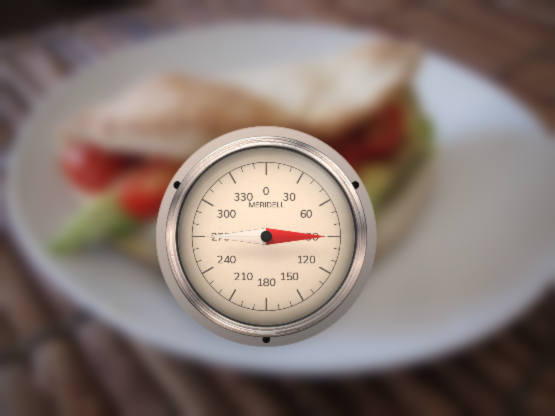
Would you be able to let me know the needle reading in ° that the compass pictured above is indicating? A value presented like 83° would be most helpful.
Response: 90°
